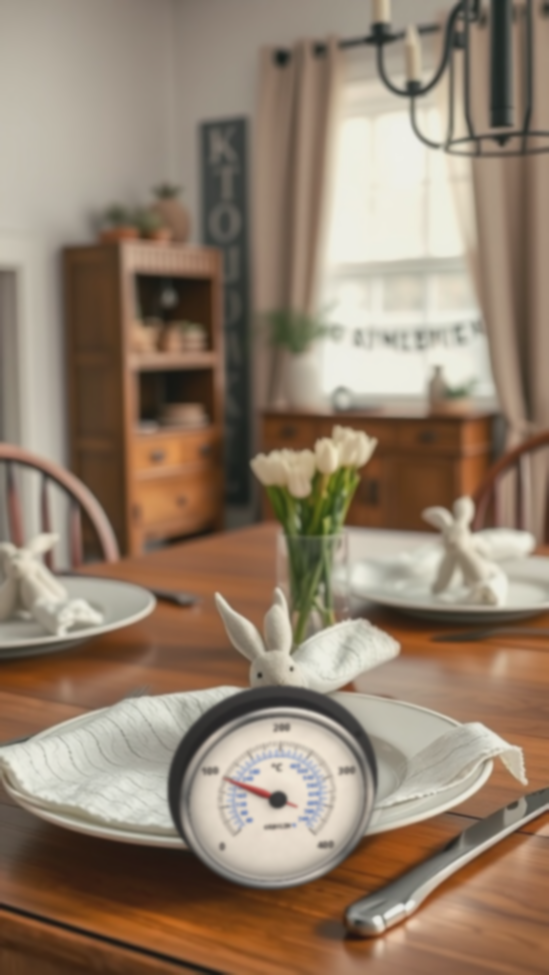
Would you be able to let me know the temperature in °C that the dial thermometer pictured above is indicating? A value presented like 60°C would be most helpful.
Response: 100°C
